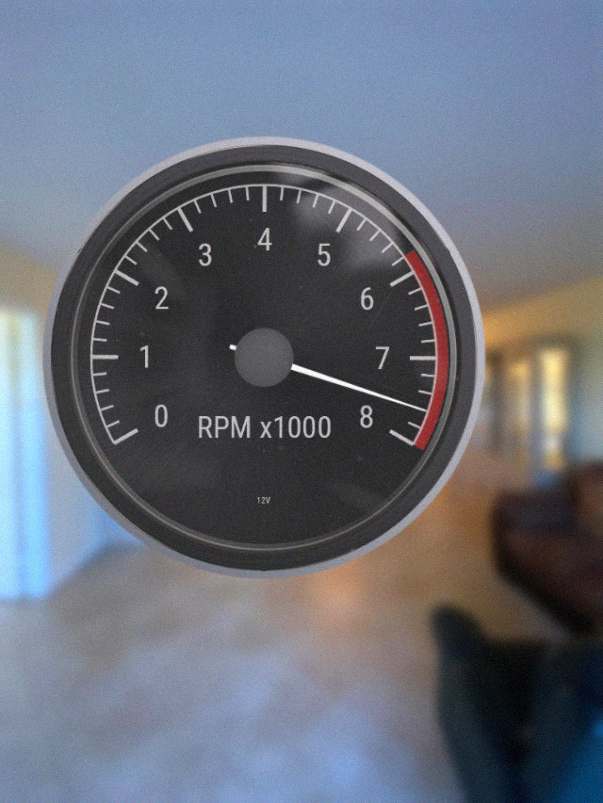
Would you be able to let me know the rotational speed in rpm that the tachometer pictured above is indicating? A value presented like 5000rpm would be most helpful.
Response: 7600rpm
